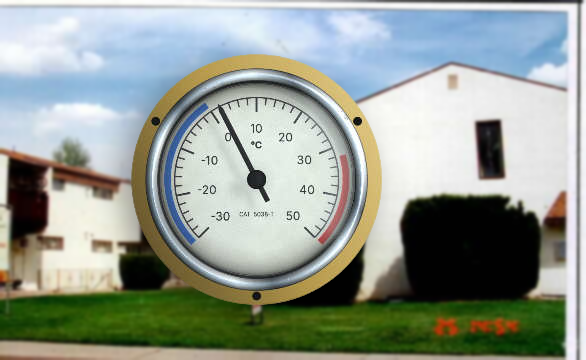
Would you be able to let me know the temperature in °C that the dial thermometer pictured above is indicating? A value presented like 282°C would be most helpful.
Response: 2°C
